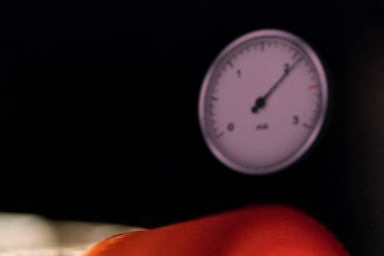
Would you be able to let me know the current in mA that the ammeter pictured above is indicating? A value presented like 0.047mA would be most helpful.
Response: 2.1mA
